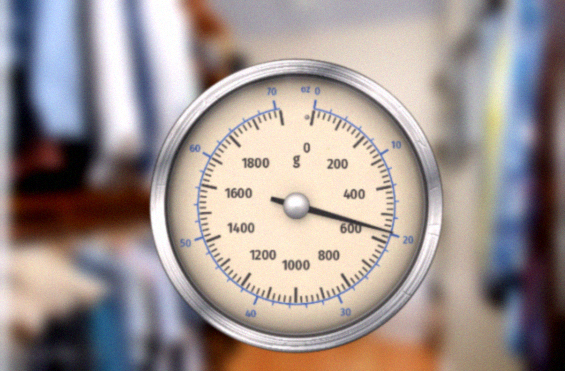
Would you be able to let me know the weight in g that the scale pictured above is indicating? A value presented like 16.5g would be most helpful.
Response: 560g
